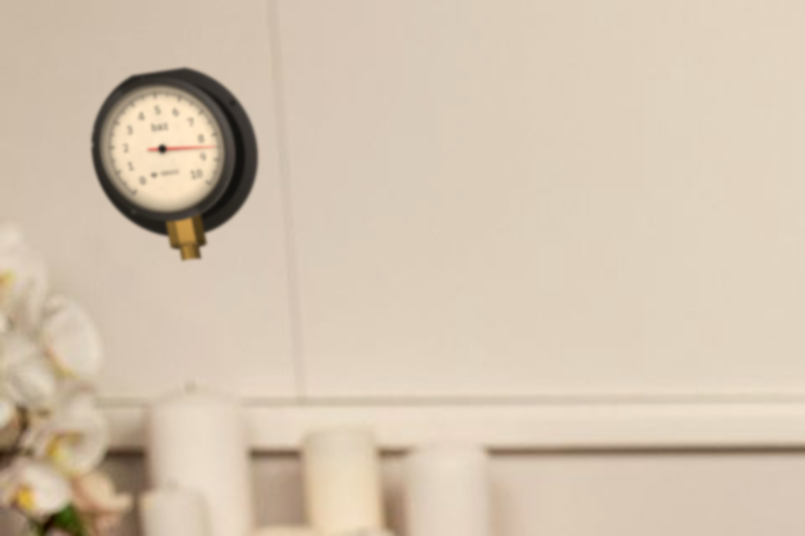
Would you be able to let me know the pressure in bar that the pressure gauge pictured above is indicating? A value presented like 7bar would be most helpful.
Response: 8.5bar
